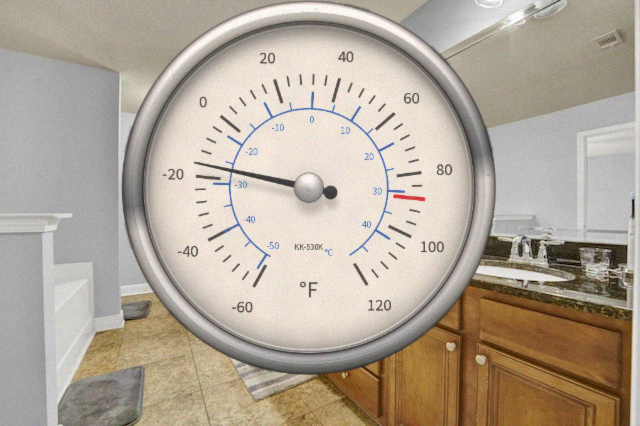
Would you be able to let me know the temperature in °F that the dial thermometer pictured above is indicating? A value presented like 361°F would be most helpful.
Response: -16°F
